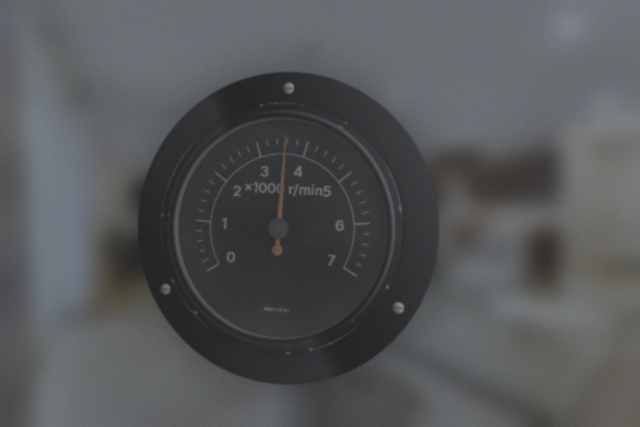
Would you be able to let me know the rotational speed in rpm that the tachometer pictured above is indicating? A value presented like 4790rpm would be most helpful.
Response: 3600rpm
